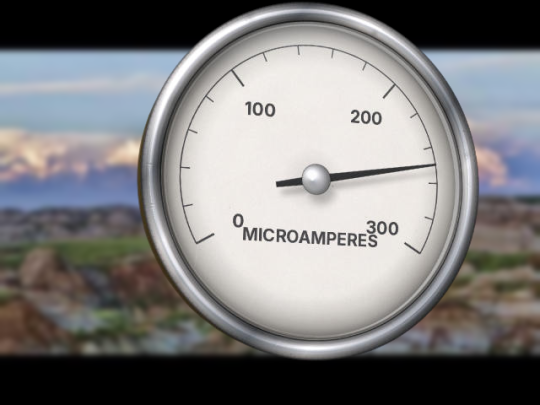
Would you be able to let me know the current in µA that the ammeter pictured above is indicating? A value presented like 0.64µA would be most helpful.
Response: 250µA
